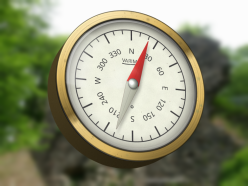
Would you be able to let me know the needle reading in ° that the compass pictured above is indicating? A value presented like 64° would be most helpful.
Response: 20°
